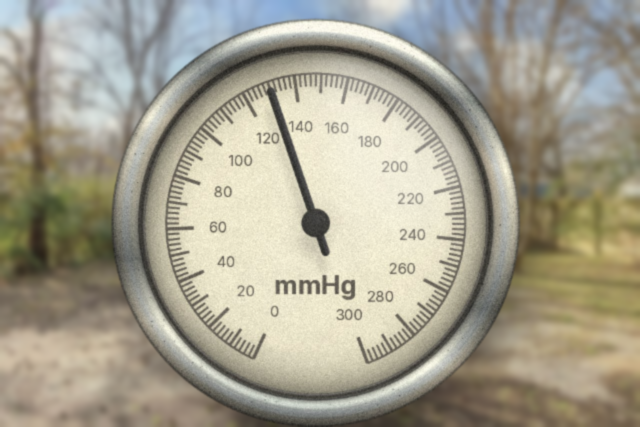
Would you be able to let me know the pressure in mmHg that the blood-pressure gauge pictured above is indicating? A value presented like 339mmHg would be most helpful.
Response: 130mmHg
